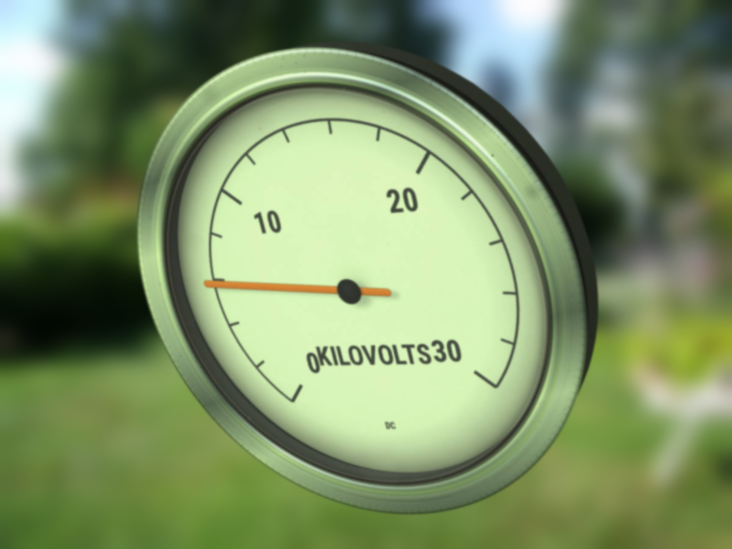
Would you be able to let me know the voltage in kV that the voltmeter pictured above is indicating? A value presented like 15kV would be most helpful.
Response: 6kV
